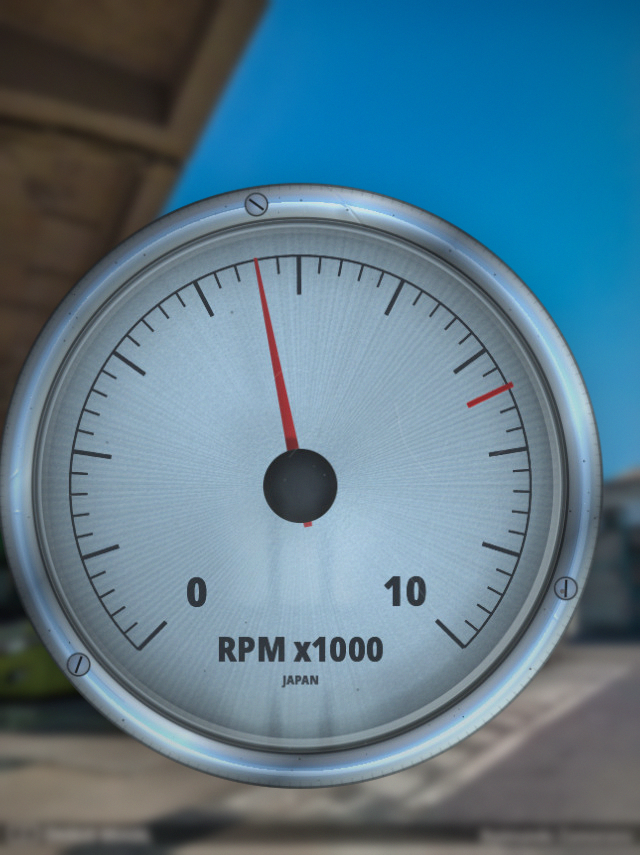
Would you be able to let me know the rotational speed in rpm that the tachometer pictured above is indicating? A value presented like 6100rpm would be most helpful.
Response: 4600rpm
